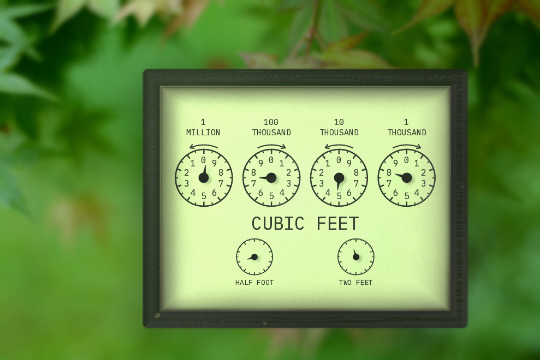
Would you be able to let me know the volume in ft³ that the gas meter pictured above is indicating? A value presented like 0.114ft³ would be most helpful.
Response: 974800ft³
